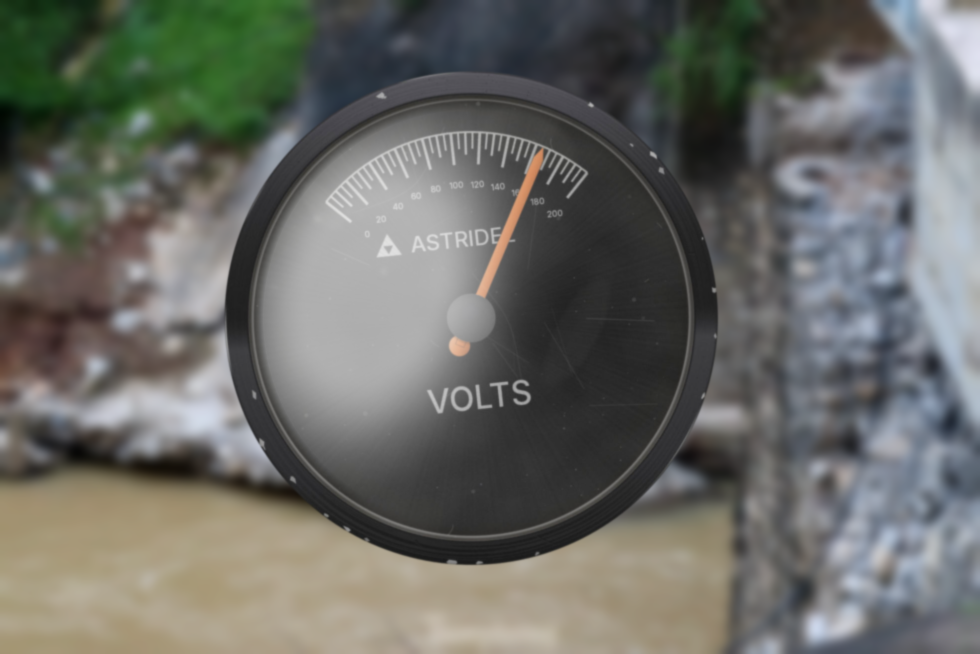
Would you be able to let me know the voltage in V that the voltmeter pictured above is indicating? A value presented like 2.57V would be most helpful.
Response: 165V
